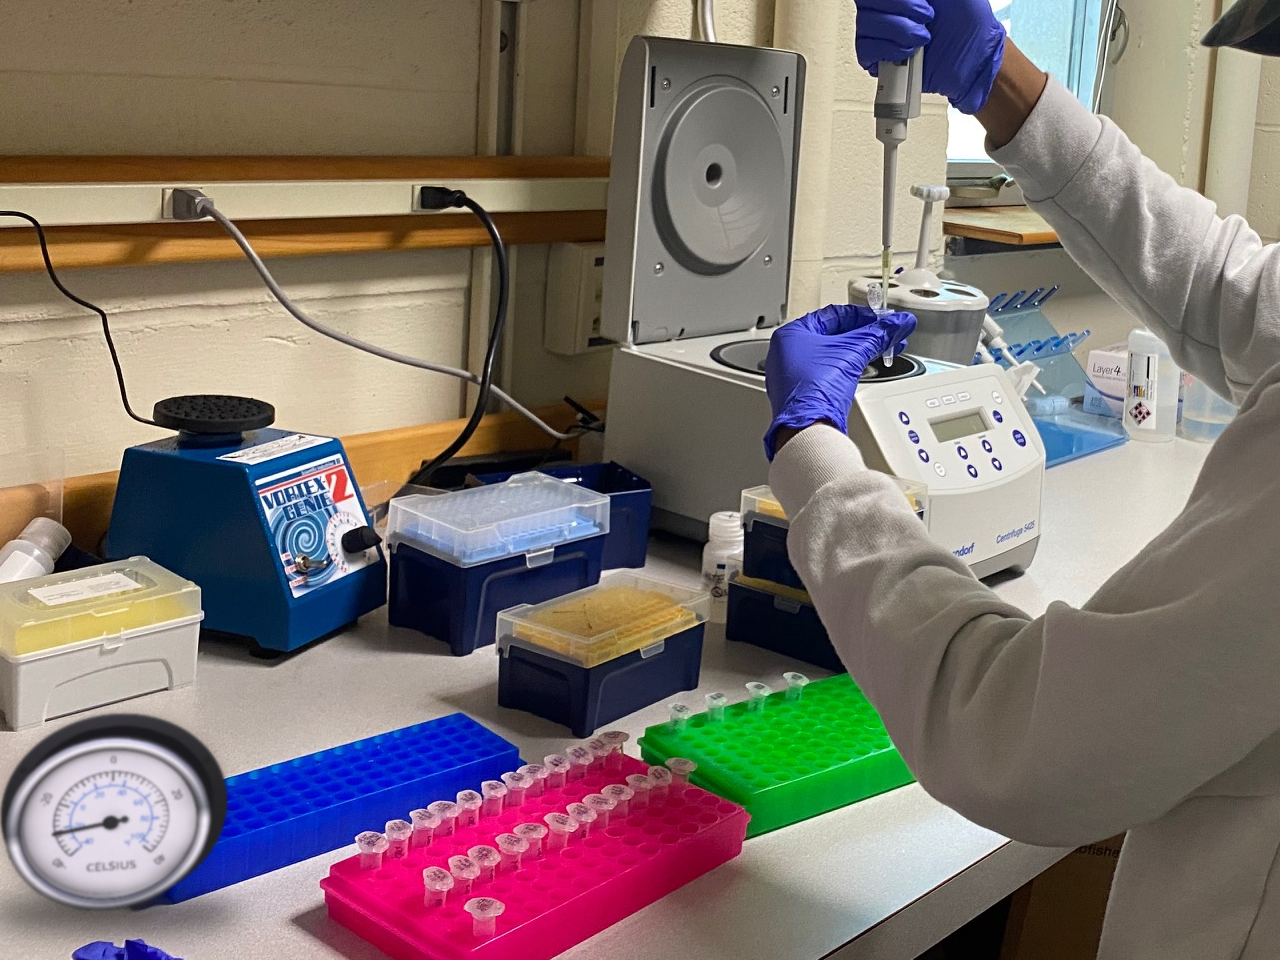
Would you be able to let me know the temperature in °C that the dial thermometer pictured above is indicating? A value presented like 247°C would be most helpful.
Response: -30°C
